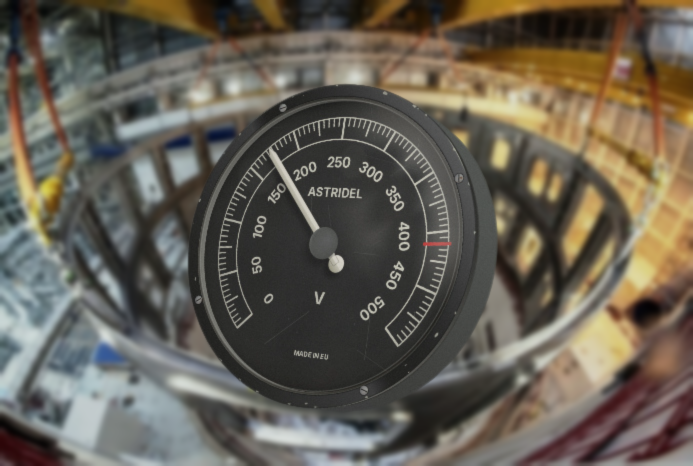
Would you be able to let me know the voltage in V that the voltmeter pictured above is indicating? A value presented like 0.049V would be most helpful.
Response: 175V
